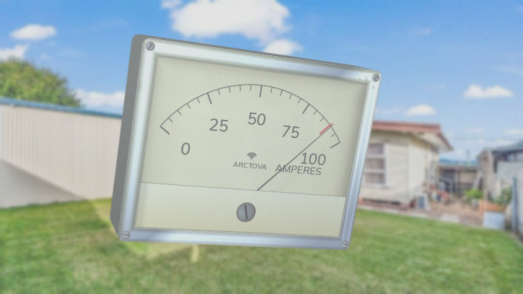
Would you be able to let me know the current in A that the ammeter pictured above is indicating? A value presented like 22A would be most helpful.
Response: 90A
